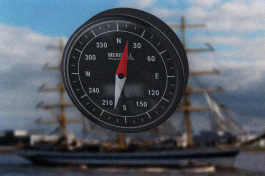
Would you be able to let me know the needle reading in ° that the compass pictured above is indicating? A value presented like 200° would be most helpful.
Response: 15°
